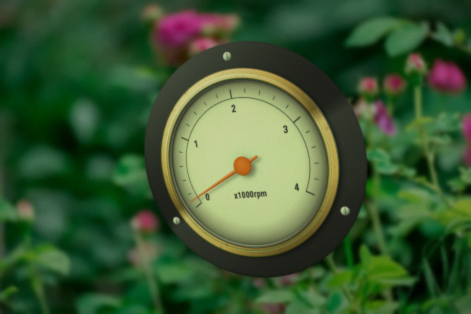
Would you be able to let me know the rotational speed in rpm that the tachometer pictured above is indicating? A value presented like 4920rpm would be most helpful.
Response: 100rpm
